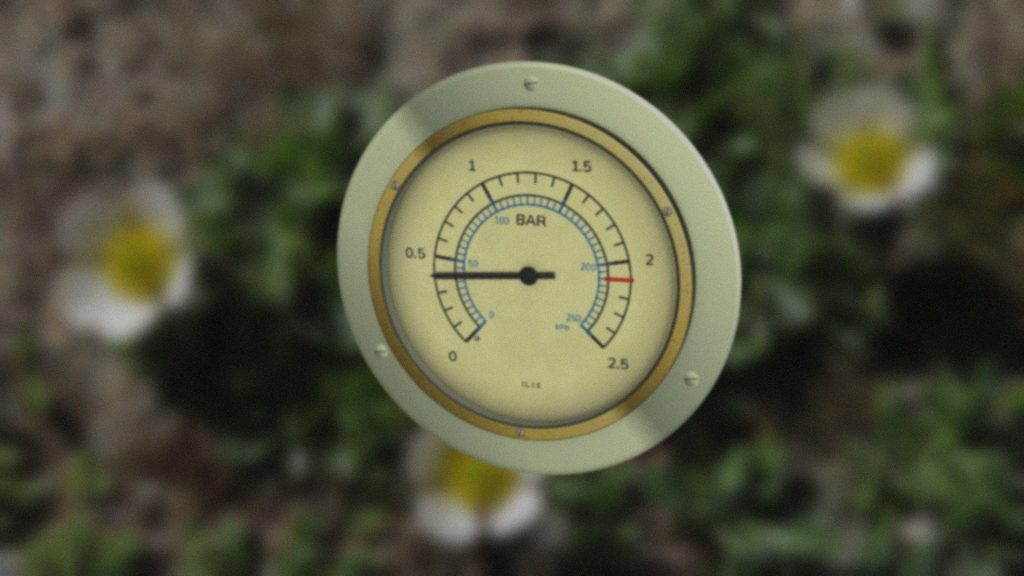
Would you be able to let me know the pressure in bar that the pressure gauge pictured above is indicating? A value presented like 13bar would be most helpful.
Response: 0.4bar
